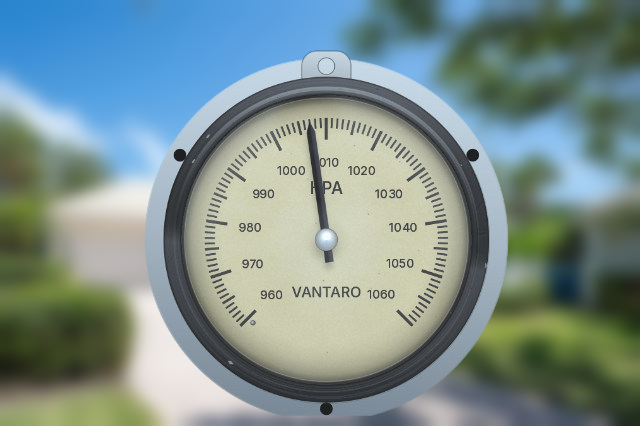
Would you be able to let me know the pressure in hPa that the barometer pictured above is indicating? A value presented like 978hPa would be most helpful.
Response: 1007hPa
